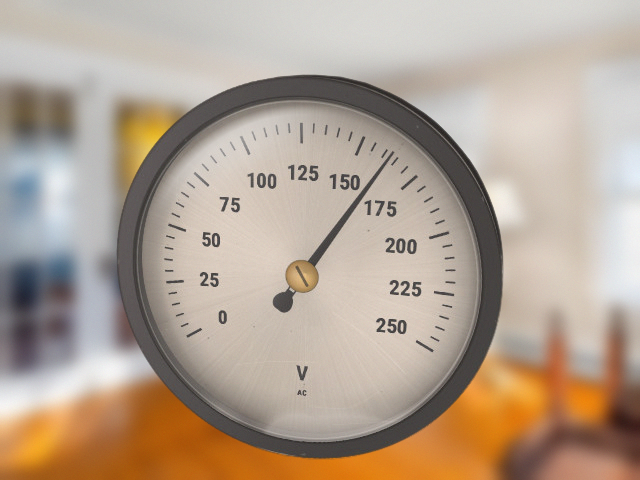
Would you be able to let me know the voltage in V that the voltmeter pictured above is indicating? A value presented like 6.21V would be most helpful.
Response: 162.5V
